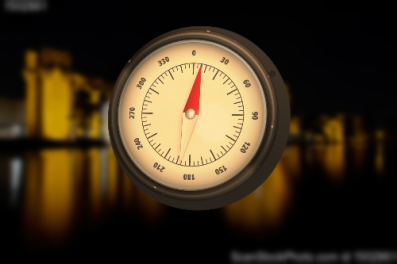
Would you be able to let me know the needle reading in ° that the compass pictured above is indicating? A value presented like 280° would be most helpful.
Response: 10°
